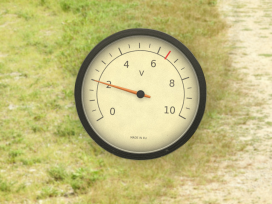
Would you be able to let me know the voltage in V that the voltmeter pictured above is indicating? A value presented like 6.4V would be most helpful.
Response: 2V
